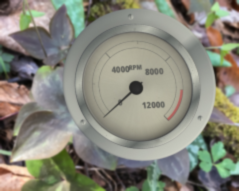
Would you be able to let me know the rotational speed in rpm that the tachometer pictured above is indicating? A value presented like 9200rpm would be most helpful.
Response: 0rpm
